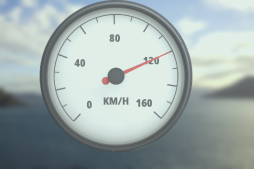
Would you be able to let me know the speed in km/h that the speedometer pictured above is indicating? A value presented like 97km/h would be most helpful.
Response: 120km/h
